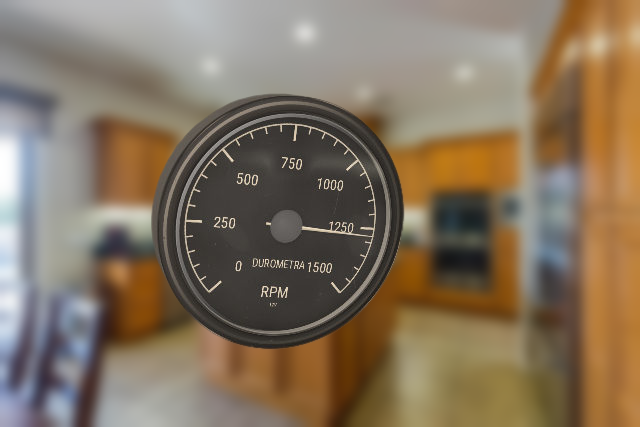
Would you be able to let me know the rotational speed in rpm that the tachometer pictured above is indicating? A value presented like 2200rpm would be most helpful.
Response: 1275rpm
